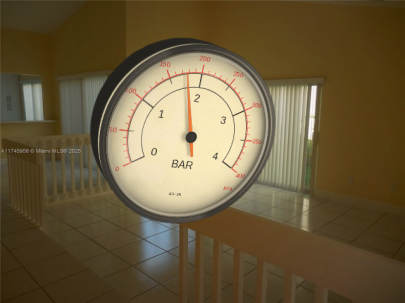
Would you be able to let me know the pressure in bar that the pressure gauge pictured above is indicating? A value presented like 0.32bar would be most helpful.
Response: 1.75bar
